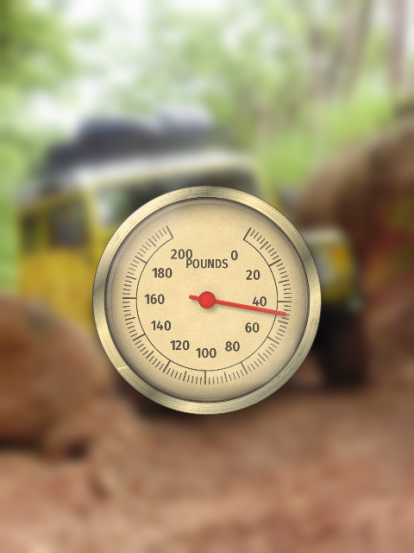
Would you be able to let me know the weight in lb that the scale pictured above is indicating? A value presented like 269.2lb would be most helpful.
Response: 46lb
